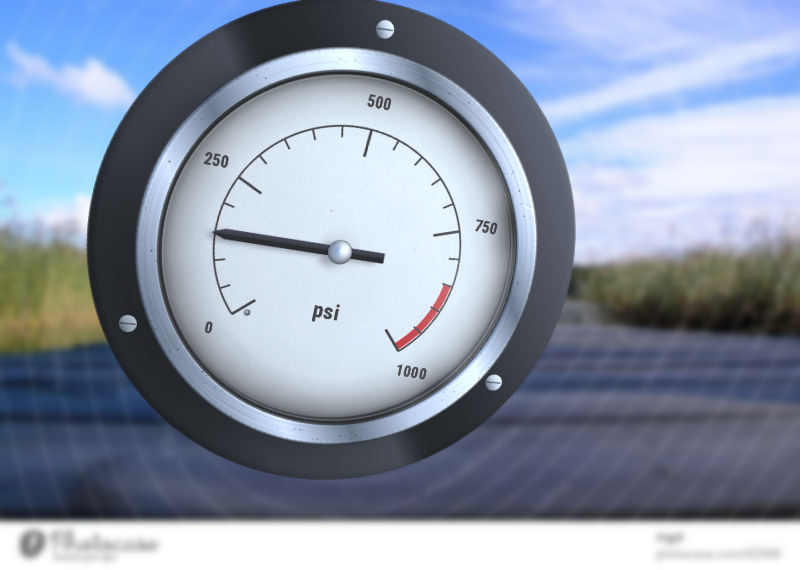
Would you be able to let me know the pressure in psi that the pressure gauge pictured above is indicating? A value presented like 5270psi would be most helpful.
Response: 150psi
